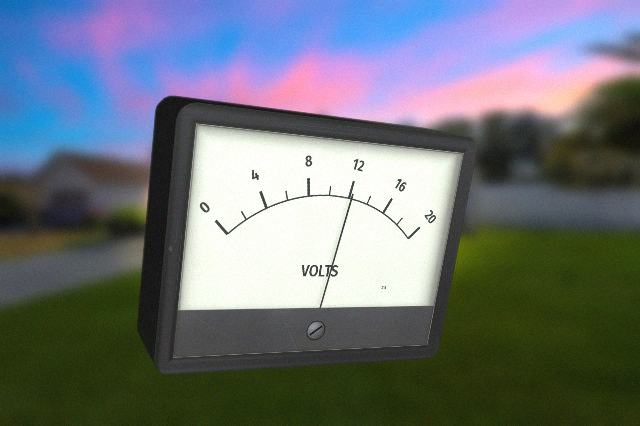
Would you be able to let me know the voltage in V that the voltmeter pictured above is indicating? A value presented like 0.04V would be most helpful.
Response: 12V
